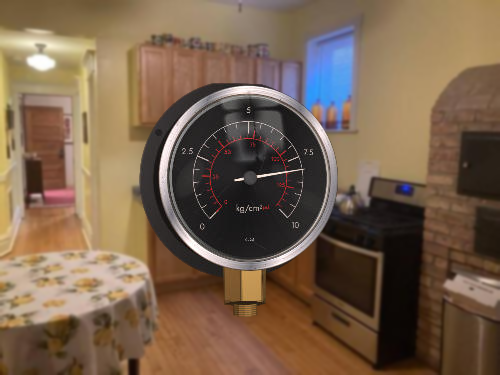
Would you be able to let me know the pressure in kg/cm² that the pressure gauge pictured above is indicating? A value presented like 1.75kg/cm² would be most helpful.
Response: 8kg/cm²
